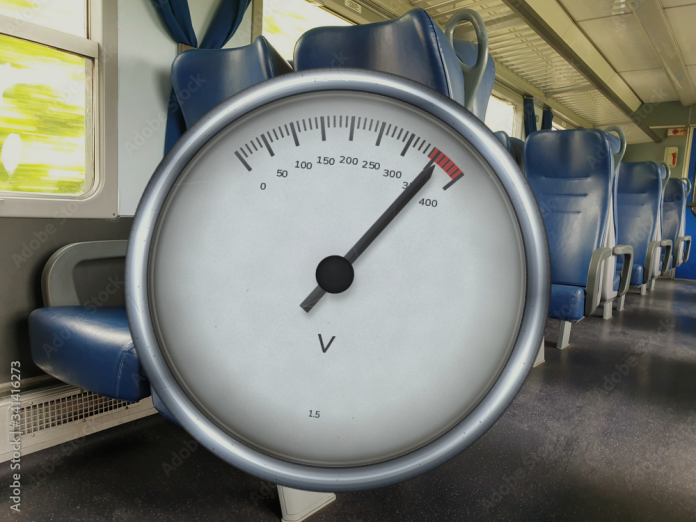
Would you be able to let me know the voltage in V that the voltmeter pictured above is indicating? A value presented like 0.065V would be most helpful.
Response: 360V
